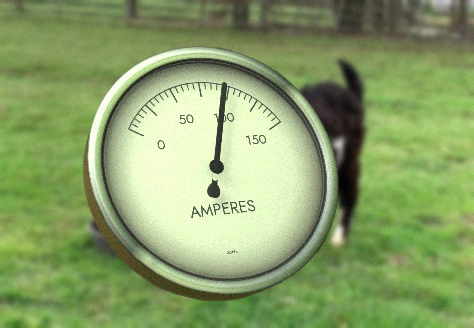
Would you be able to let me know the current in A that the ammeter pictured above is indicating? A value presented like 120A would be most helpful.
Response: 95A
